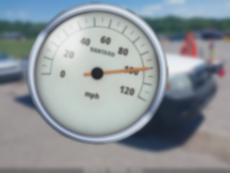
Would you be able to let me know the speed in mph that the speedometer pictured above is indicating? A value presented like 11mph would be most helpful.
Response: 100mph
